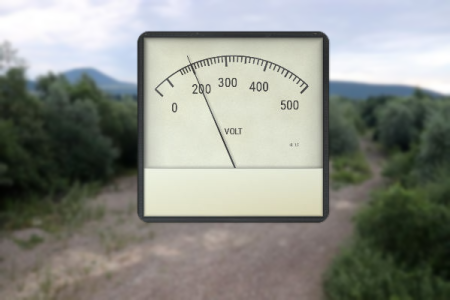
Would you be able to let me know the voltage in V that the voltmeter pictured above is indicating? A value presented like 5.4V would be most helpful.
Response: 200V
